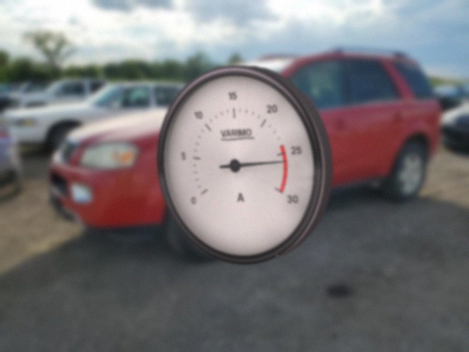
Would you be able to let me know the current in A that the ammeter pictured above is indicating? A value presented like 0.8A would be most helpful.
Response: 26A
